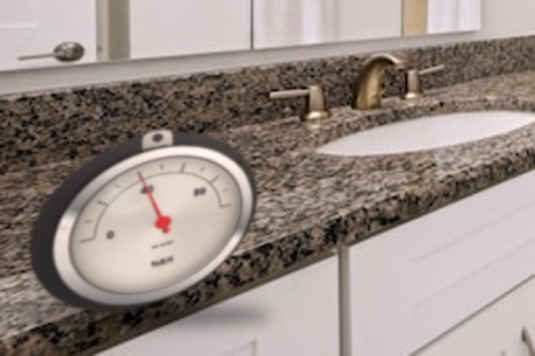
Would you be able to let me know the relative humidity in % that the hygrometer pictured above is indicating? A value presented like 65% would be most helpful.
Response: 40%
